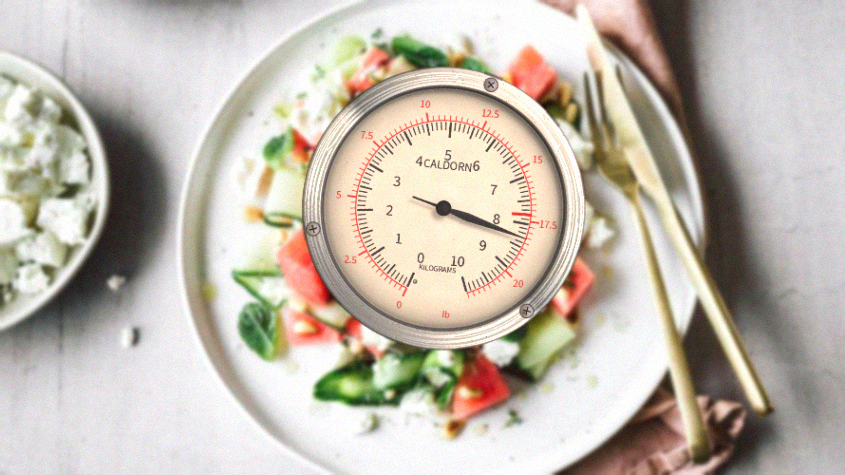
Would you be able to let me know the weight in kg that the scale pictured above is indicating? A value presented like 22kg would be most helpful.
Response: 8.3kg
